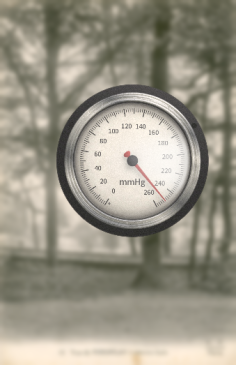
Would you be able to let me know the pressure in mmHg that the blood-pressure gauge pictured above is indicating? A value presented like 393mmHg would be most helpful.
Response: 250mmHg
